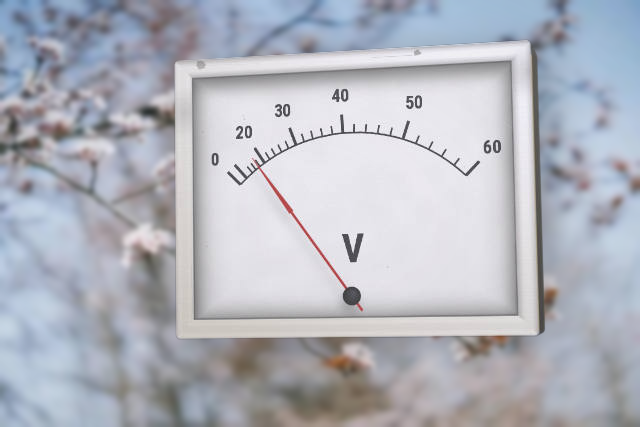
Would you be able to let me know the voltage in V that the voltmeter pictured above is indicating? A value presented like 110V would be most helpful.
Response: 18V
